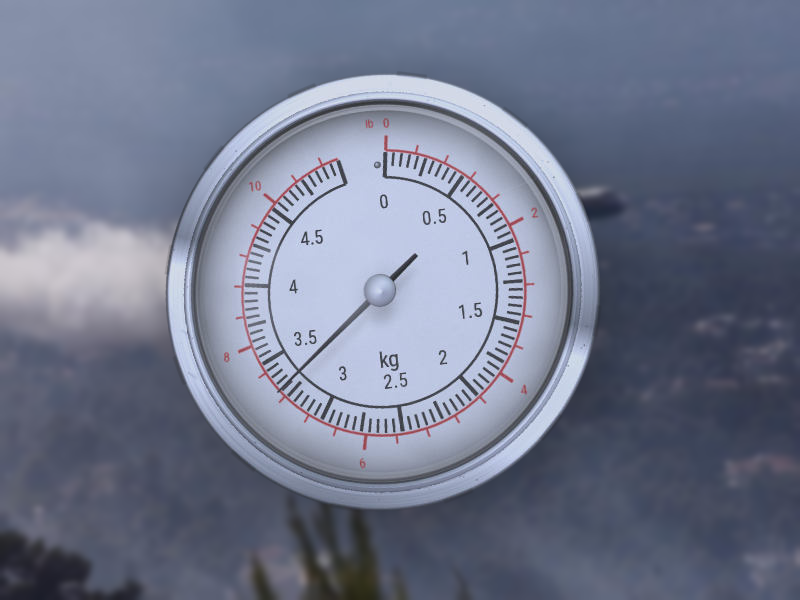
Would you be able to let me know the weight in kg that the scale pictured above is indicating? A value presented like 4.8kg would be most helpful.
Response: 3.3kg
